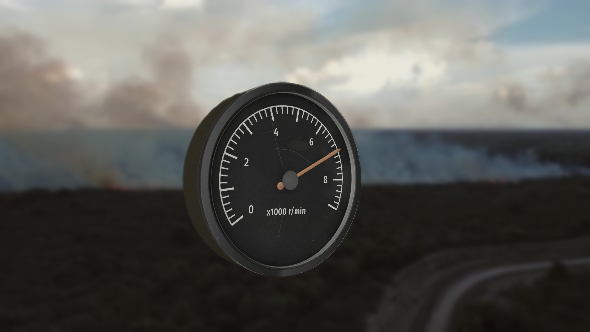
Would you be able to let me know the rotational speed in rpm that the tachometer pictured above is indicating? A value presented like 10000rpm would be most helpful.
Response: 7000rpm
